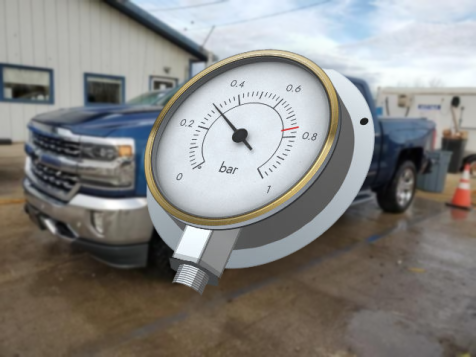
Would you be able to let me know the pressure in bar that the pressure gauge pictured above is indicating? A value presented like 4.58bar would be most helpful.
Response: 0.3bar
